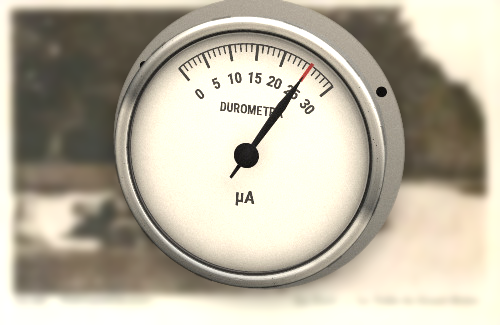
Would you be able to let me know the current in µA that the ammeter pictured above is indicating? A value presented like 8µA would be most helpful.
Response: 25µA
